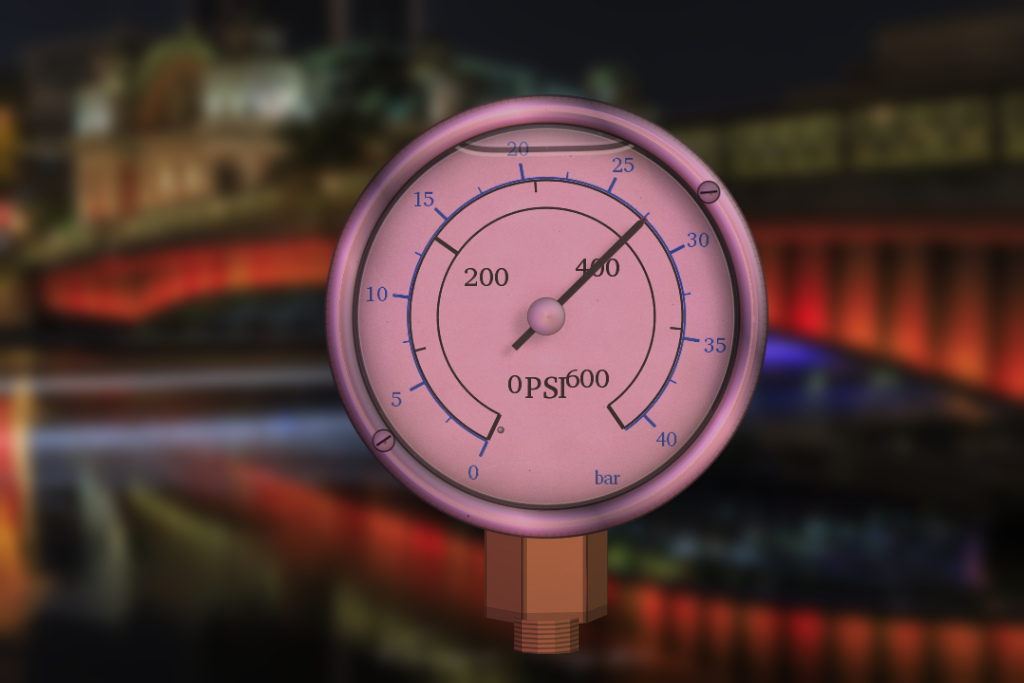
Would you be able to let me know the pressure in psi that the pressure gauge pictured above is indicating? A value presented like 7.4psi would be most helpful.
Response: 400psi
